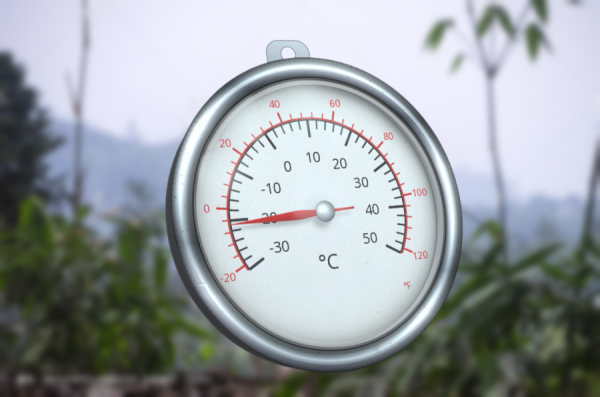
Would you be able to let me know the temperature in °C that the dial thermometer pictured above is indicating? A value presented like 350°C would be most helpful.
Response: -21°C
